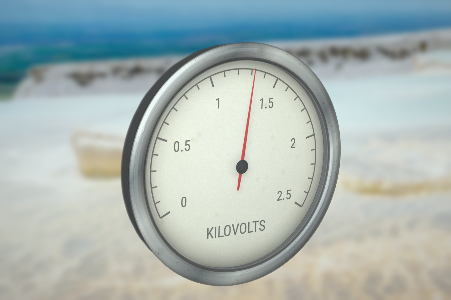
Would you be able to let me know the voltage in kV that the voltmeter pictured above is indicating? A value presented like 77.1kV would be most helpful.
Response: 1.3kV
